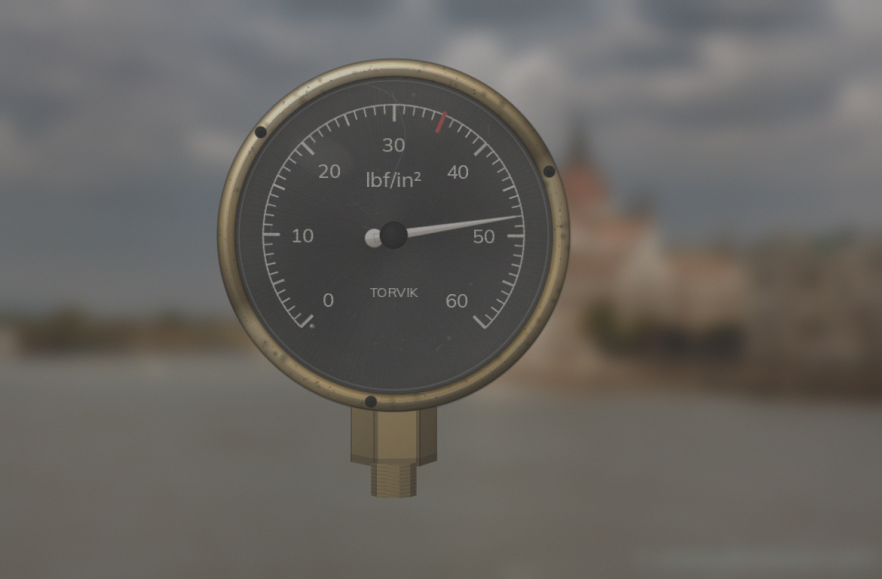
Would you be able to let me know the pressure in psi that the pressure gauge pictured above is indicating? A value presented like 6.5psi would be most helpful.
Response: 48psi
